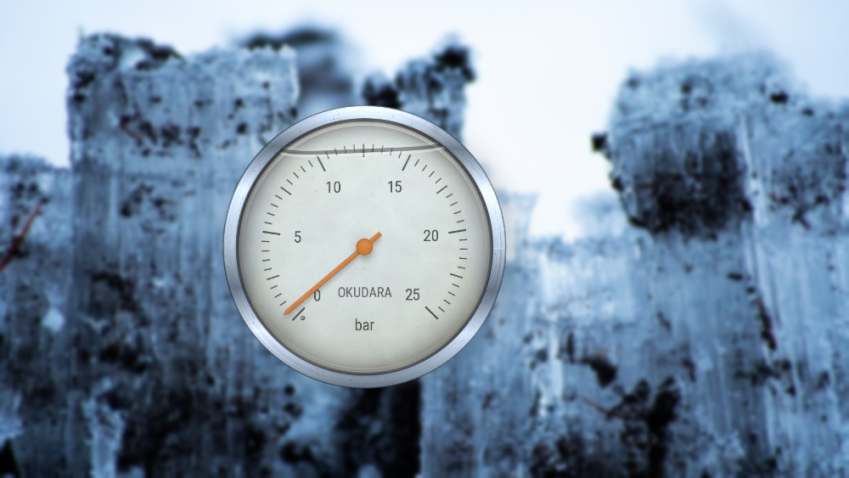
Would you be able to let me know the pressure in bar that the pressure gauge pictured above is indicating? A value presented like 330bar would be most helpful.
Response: 0.5bar
